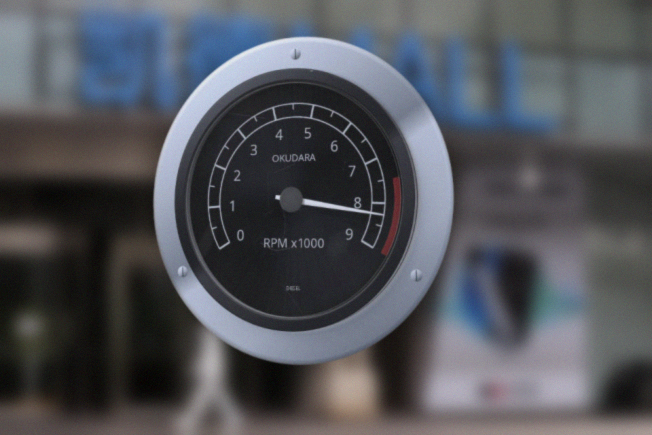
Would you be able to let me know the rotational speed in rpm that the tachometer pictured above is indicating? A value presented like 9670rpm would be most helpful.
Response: 8250rpm
